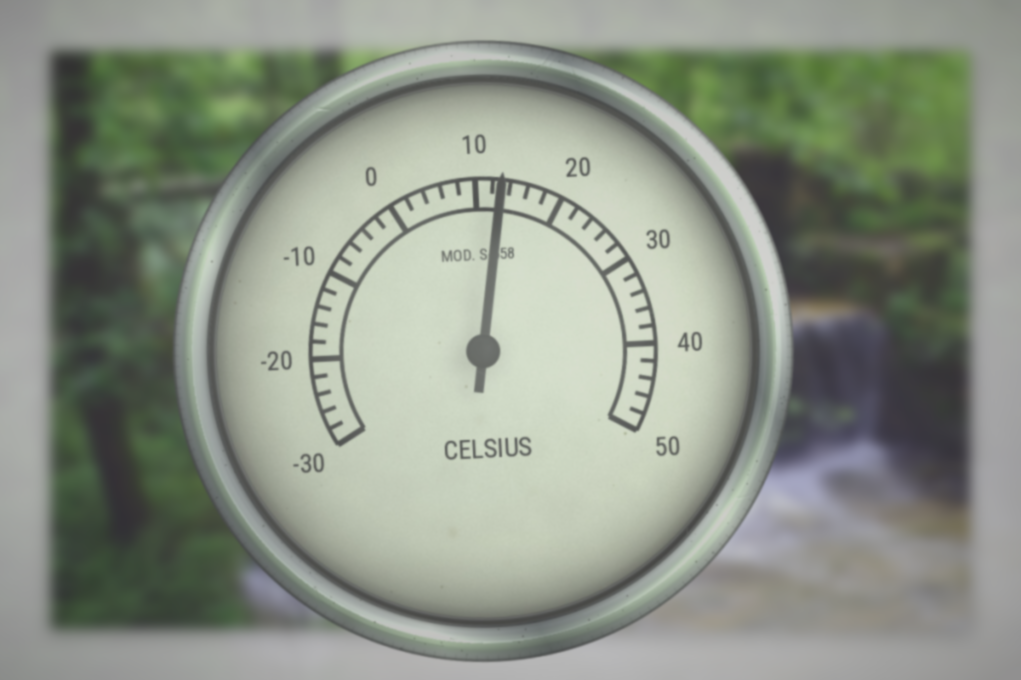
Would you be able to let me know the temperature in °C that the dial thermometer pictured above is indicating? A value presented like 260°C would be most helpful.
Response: 13°C
